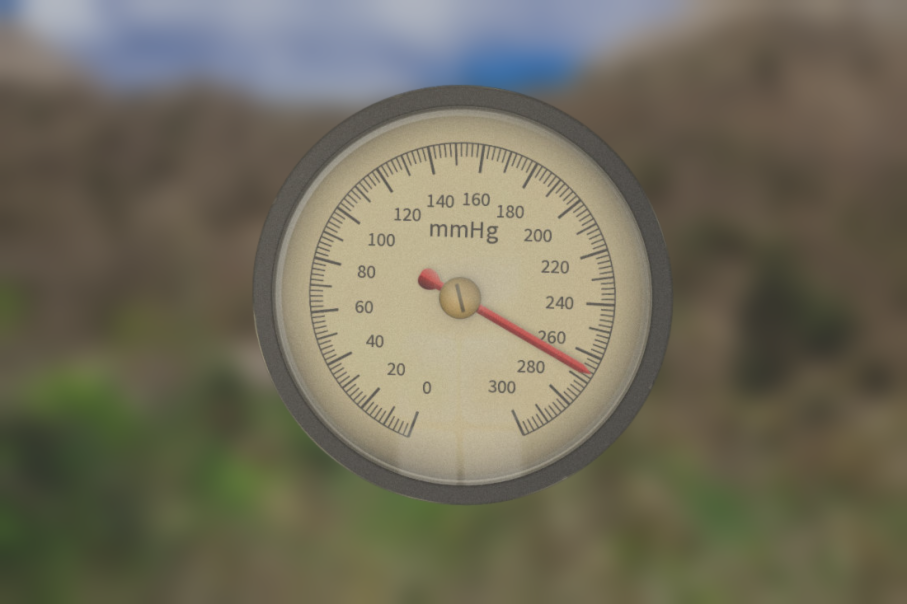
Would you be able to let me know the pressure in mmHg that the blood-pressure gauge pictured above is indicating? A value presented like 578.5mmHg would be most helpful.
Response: 266mmHg
